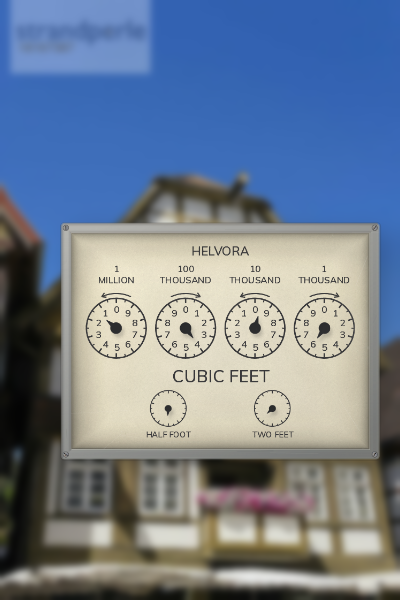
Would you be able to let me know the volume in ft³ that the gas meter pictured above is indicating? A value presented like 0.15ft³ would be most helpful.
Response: 139600ft³
